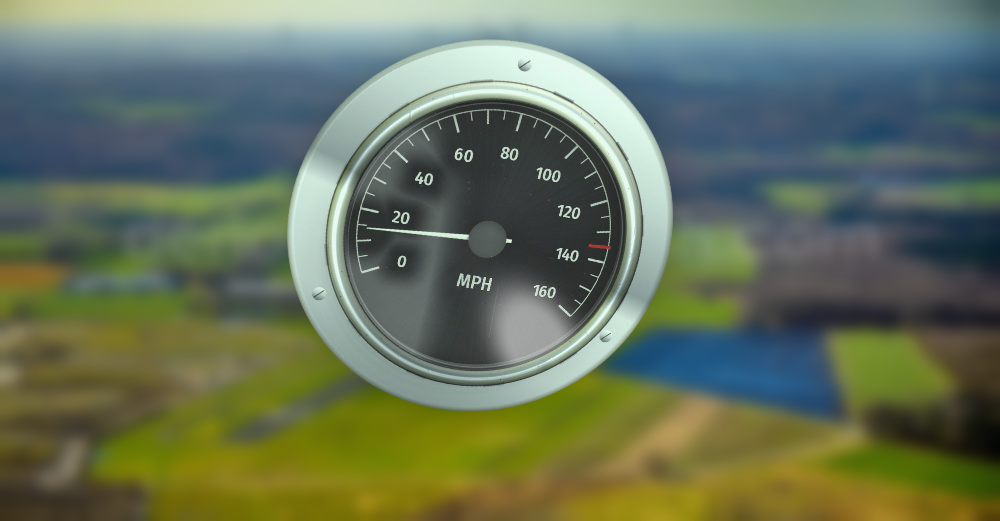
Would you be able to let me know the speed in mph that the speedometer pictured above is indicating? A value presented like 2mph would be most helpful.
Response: 15mph
